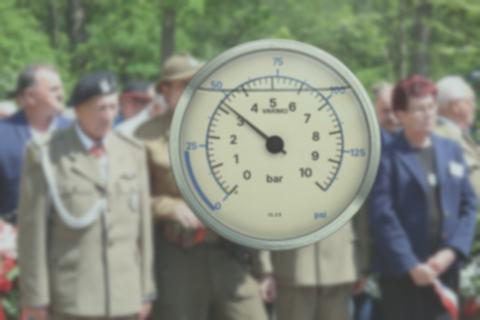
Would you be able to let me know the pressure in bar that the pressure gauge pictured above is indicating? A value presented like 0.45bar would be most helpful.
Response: 3.2bar
